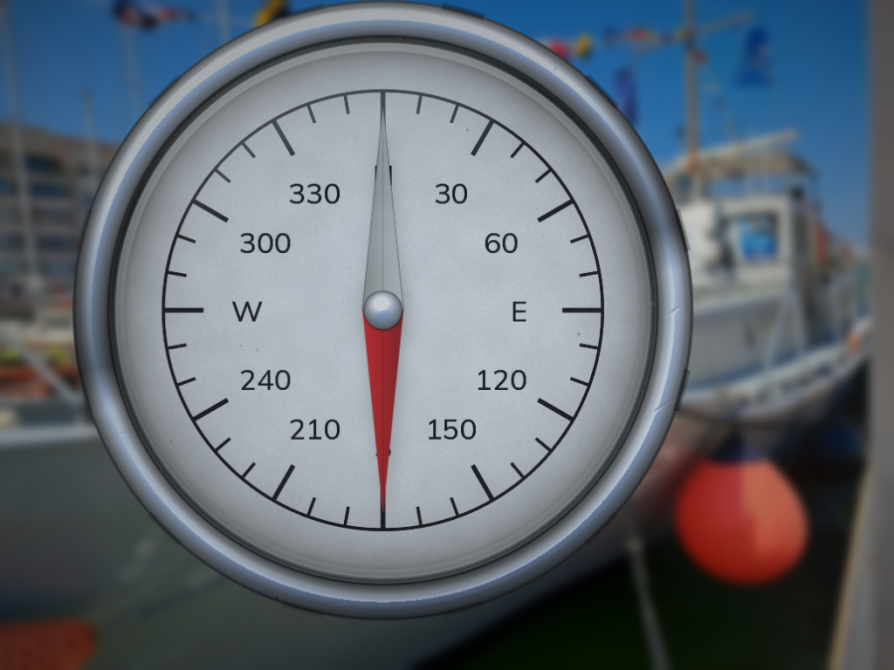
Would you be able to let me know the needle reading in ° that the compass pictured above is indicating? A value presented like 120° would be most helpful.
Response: 180°
